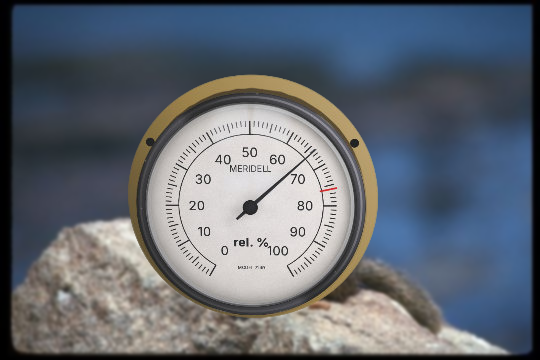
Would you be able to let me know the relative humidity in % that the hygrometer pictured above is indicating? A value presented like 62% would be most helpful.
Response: 66%
